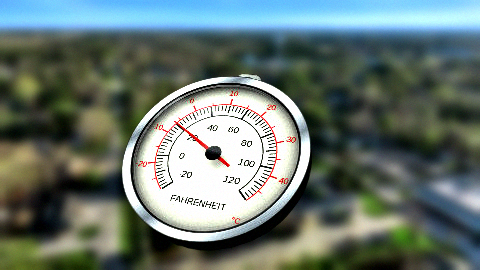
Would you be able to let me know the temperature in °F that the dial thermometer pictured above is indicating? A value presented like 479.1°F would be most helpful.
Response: 20°F
